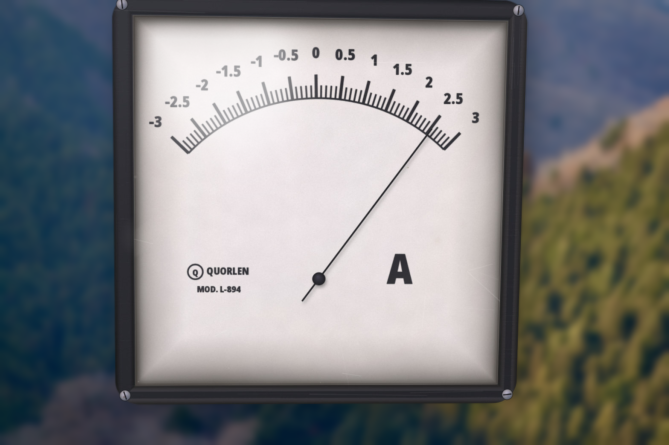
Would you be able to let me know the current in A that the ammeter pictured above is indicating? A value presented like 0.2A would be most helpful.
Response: 2.5A
